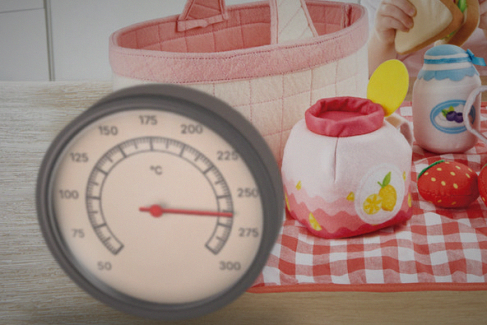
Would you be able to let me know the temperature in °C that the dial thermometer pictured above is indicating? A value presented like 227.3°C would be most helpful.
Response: 262.5°C
